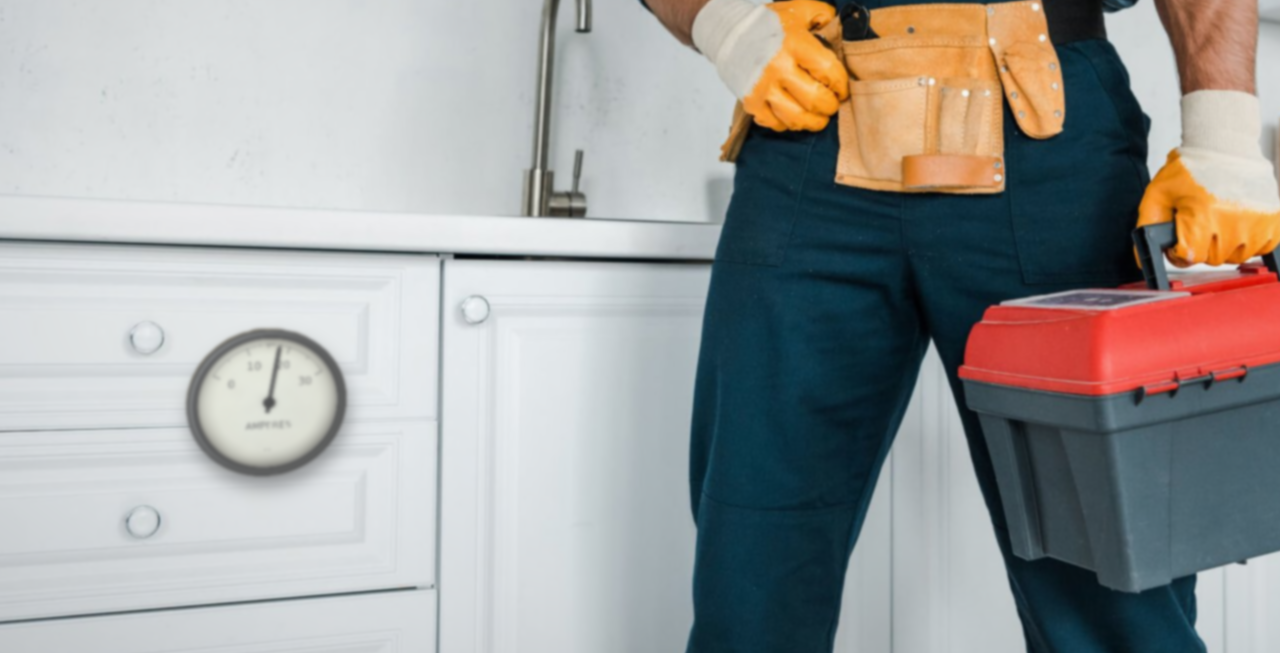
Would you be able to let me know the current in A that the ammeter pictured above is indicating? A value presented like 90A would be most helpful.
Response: 17.5A
